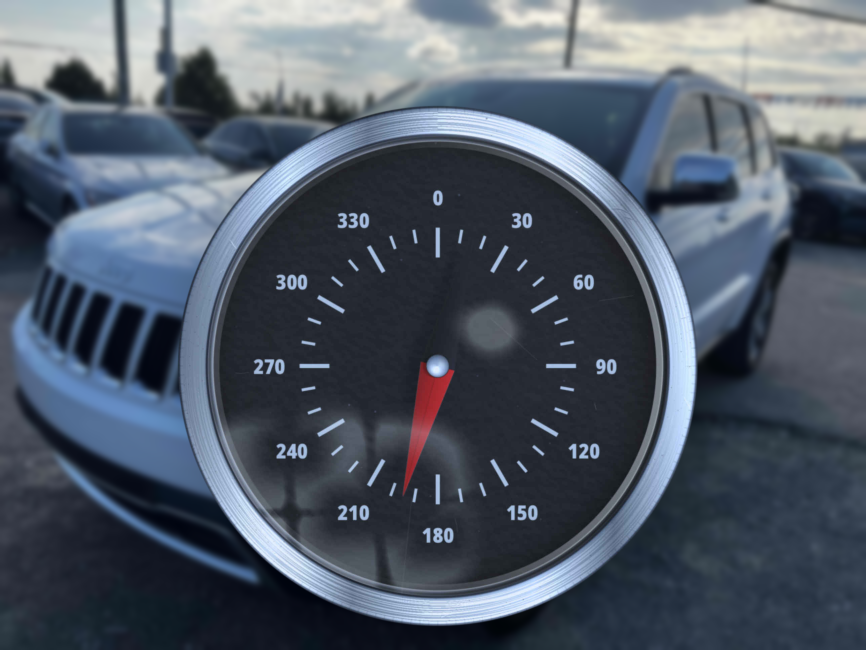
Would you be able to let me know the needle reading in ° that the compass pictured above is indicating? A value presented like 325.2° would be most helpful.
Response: 195°
